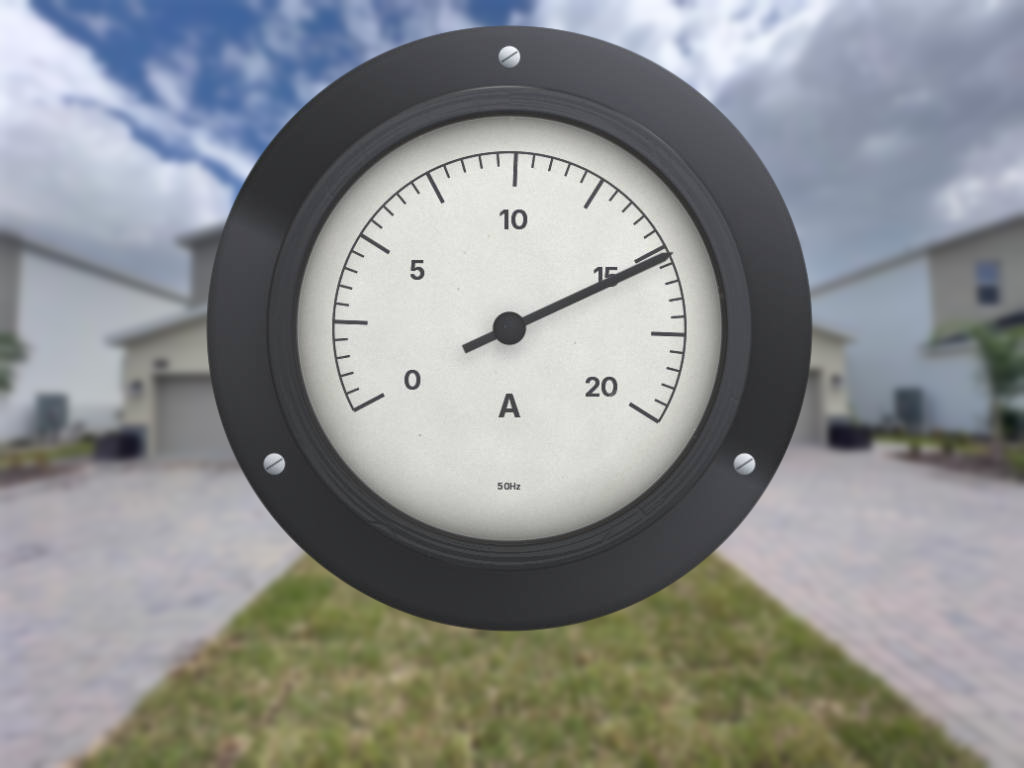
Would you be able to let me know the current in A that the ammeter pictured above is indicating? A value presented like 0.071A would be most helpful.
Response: 15.25A
